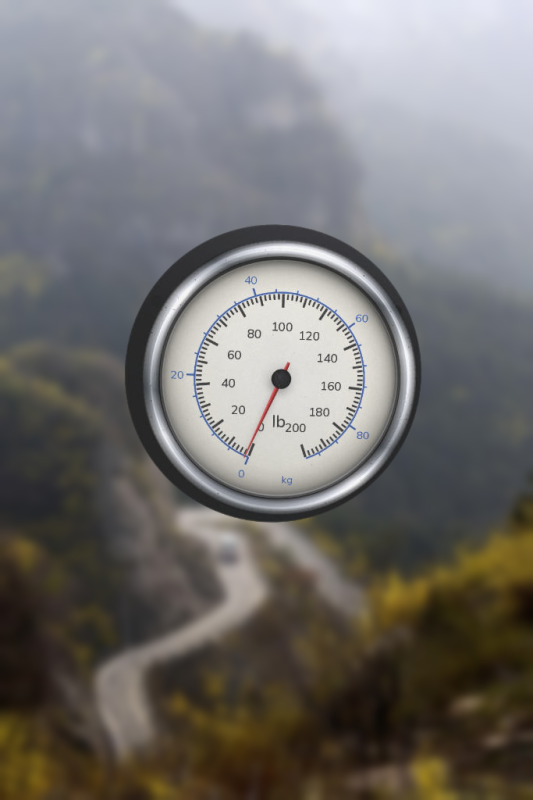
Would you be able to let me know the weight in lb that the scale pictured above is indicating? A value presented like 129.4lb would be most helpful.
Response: 2lb
